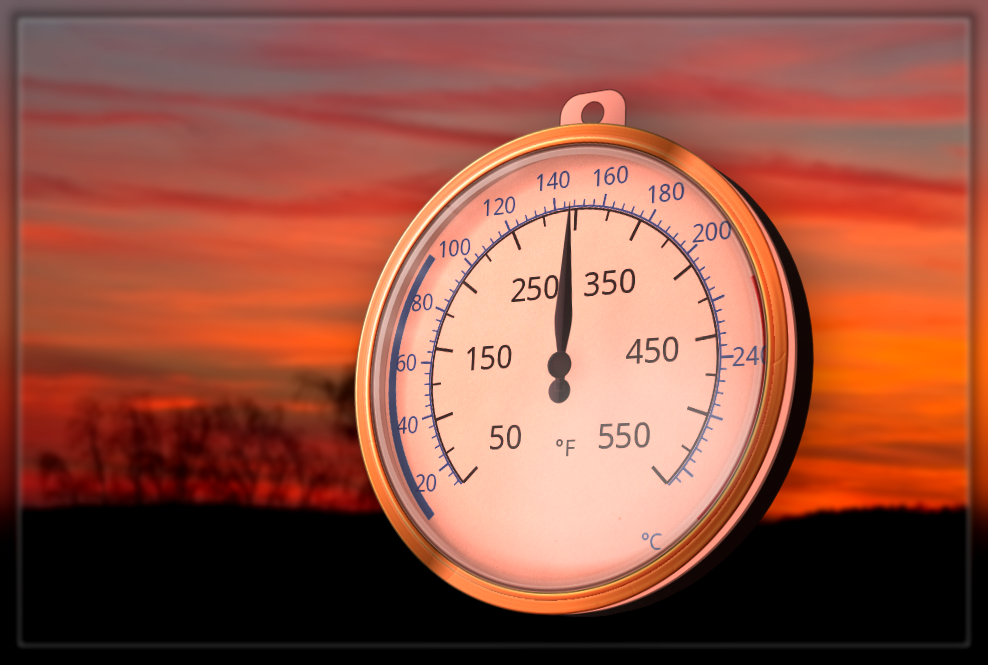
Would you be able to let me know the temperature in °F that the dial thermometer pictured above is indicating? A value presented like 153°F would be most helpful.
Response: 300°F
